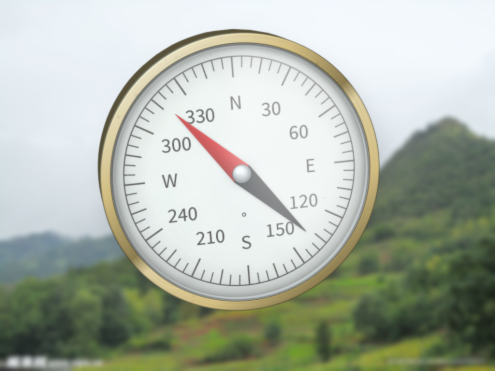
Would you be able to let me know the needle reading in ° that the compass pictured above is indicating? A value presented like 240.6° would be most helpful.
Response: 317.5°
